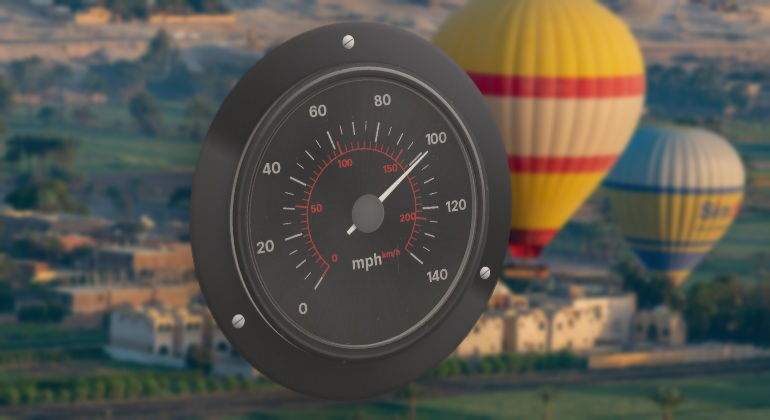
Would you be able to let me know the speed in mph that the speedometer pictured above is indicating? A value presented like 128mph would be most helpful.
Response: 100mph
